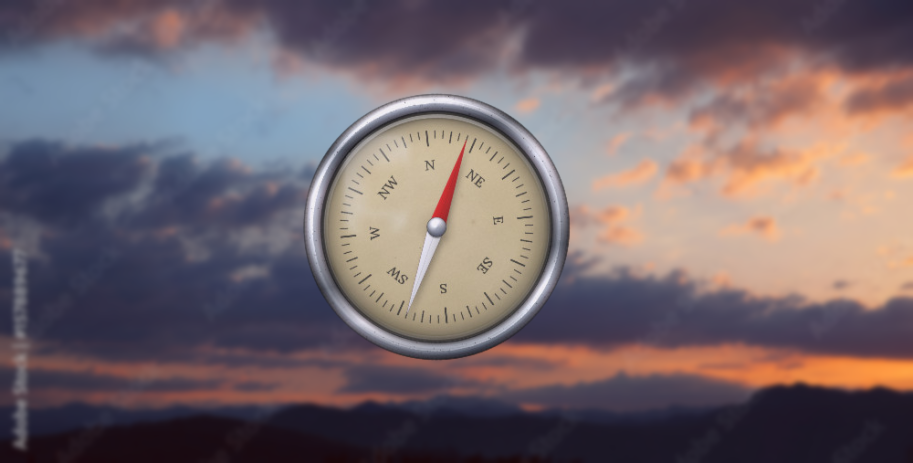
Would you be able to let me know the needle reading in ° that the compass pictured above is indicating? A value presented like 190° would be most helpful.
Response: 25°
